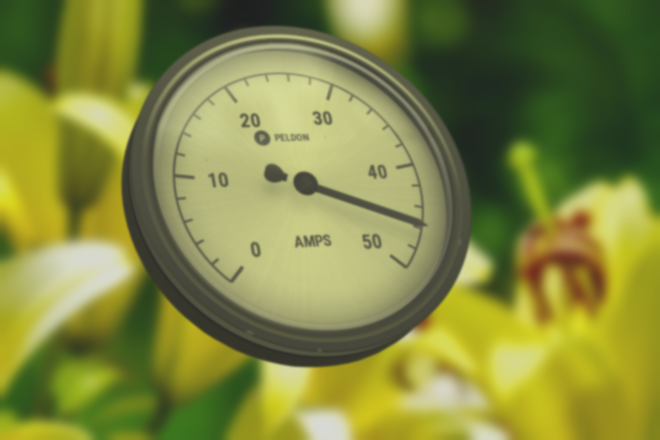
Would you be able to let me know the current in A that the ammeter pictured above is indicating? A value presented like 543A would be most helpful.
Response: 46A
